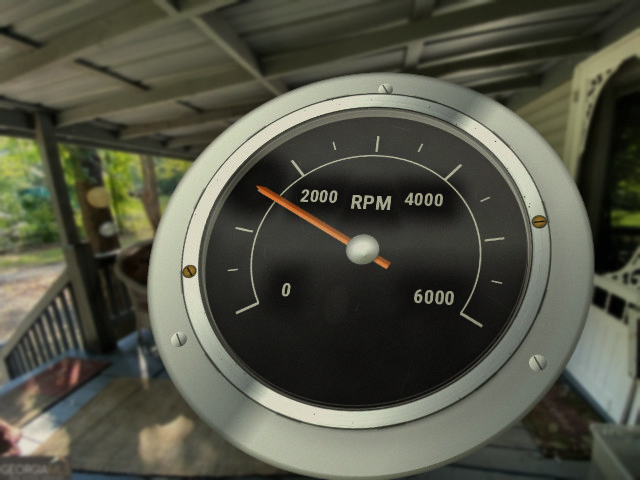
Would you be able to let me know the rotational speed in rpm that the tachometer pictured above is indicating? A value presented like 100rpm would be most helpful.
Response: 1500rpm
